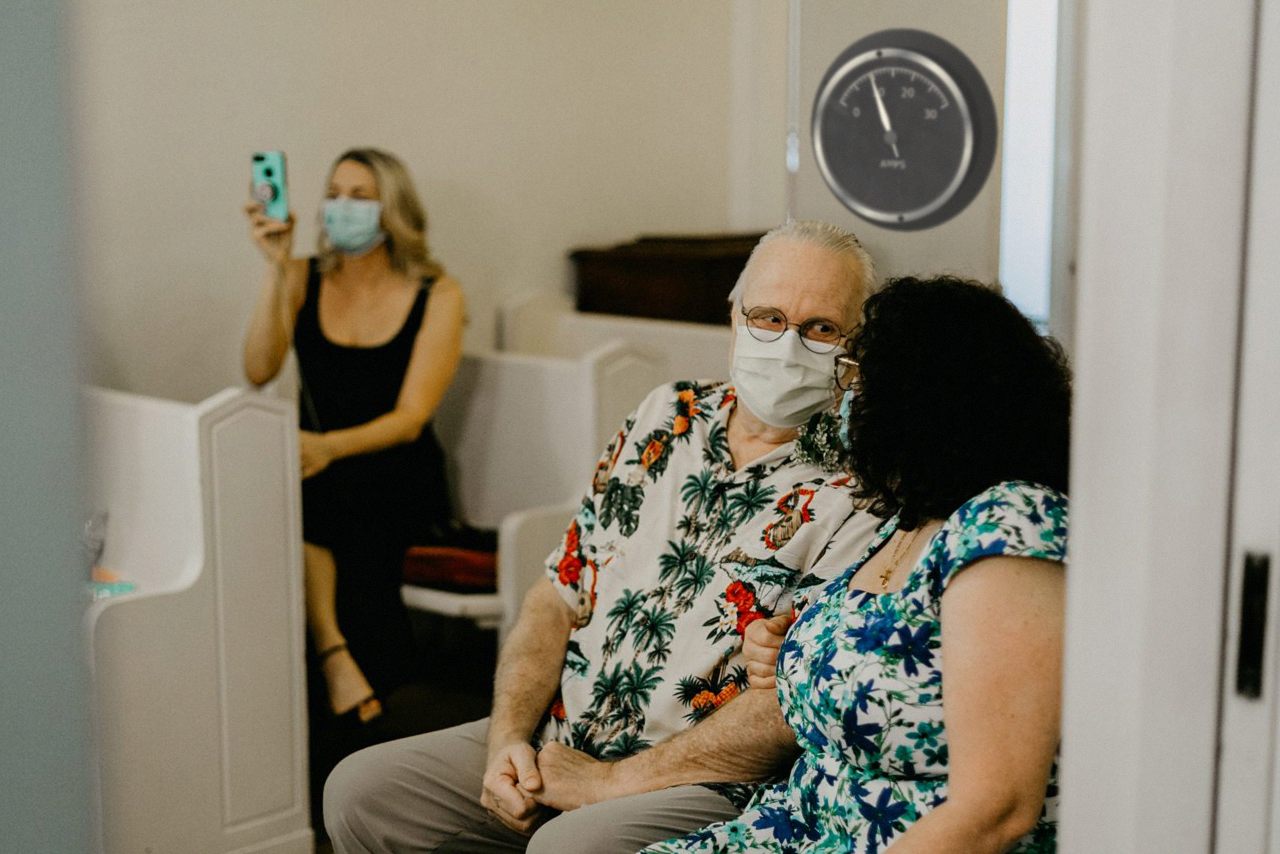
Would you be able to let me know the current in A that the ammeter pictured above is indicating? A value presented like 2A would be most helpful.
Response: 10A
